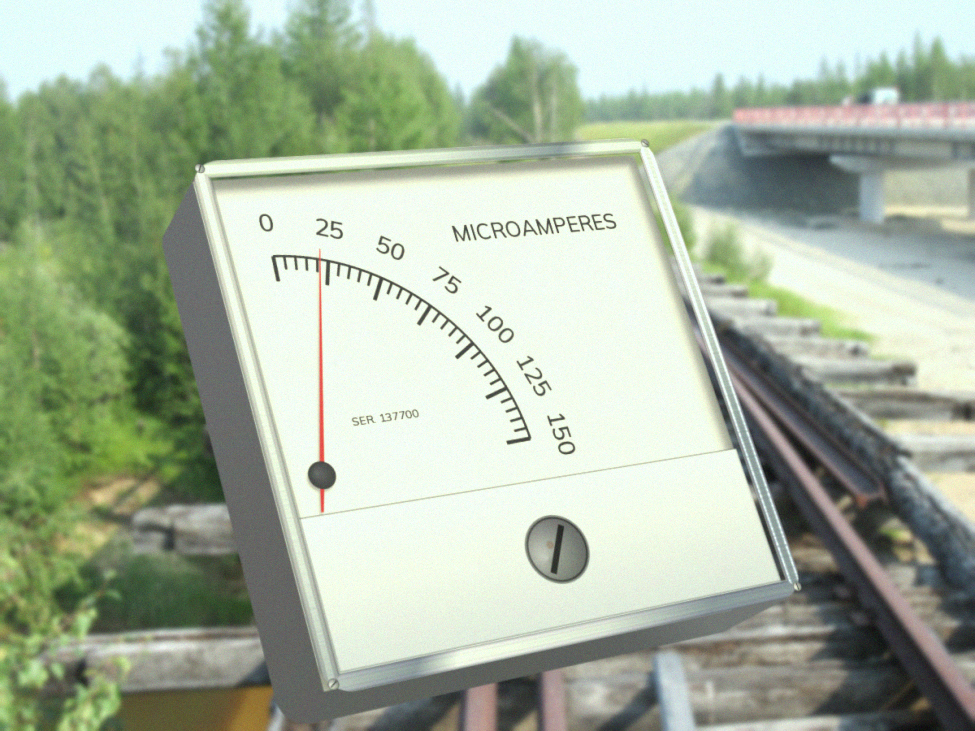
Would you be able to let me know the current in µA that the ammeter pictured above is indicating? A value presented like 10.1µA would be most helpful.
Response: 20µA
